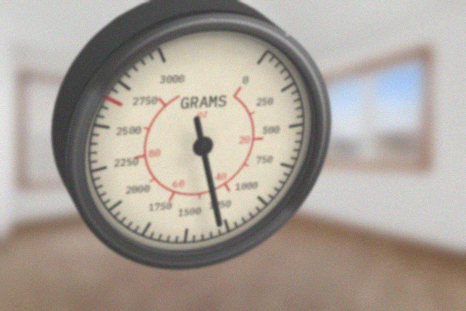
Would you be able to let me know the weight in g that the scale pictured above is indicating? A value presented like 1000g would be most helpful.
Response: 1300g
